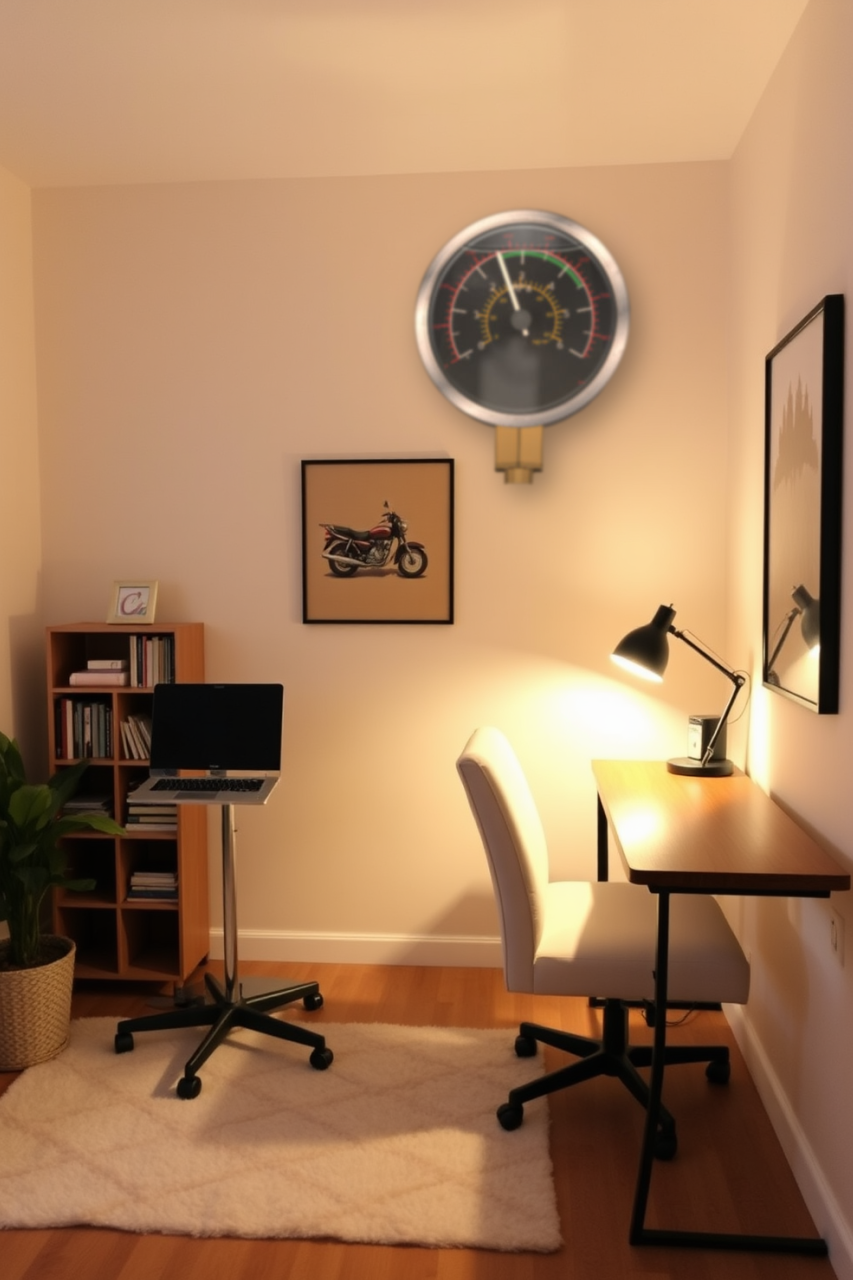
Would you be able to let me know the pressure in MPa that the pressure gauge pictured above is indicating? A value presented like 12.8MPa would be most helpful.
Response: 2.5MPa
